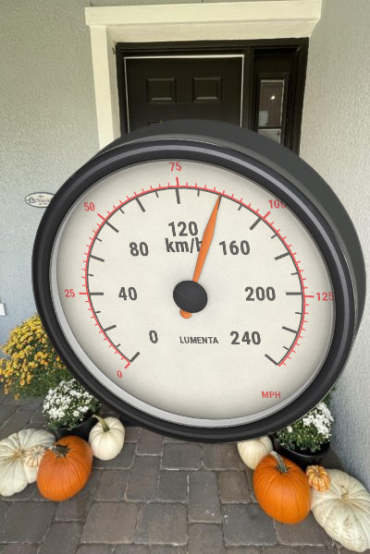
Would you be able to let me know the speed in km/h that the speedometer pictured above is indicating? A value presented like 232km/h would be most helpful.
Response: 140km/h
